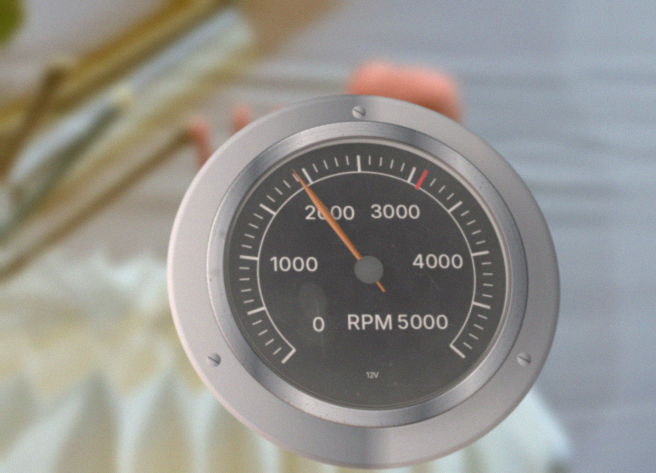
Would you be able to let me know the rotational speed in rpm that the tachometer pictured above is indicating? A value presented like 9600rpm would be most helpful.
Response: 1900rpm
